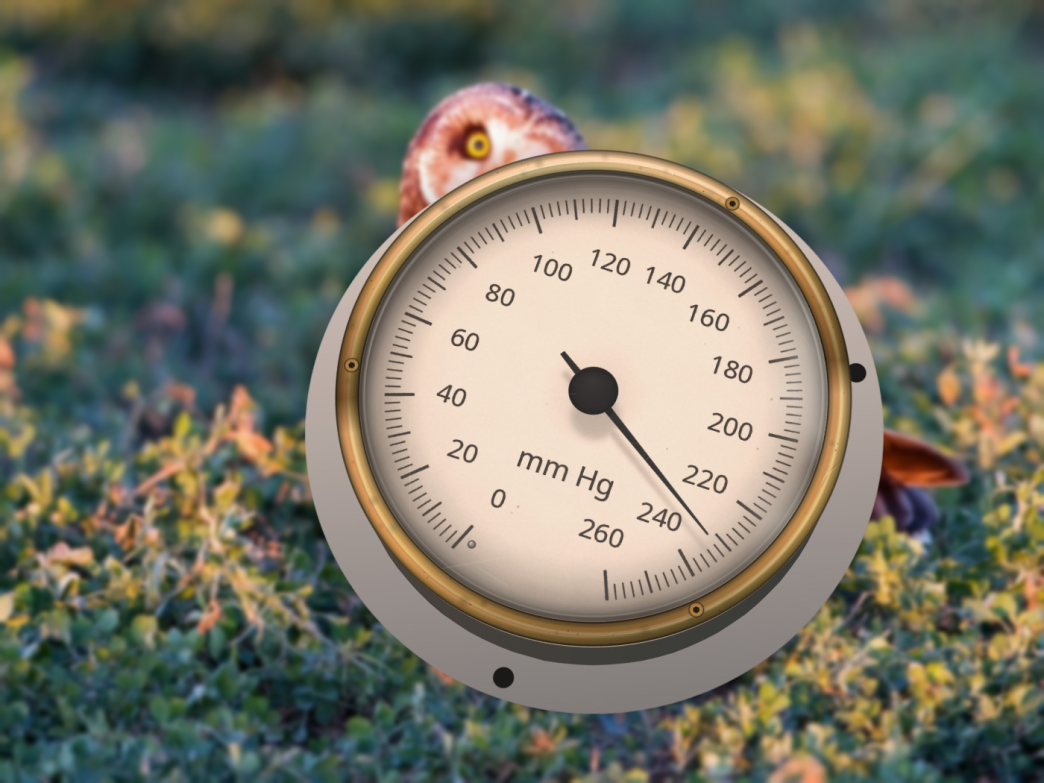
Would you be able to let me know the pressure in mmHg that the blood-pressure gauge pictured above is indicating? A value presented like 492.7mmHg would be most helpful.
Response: 232mmHg
